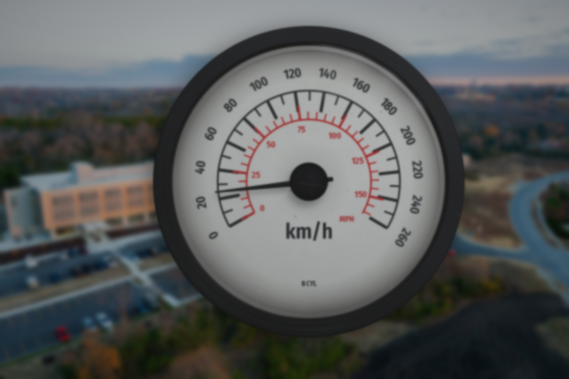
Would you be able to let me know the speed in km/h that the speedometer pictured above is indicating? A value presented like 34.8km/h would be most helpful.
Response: 25km/h
